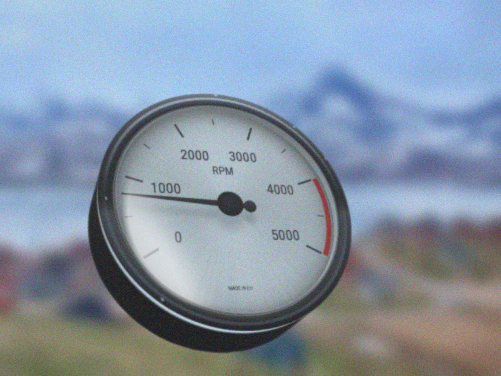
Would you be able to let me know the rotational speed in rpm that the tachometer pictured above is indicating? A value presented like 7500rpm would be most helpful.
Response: 750rpm
